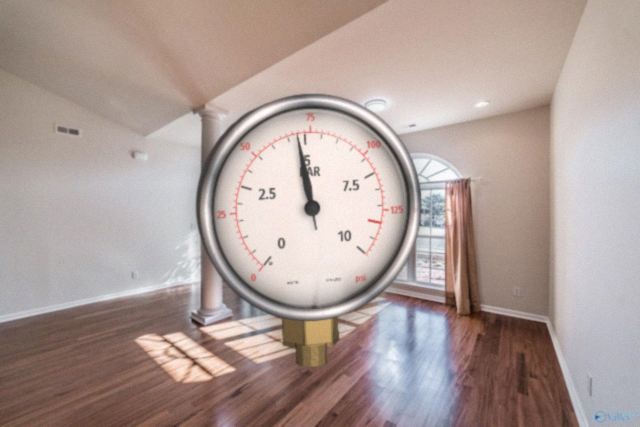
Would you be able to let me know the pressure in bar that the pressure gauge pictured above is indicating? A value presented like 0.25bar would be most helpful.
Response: 4.75bar
